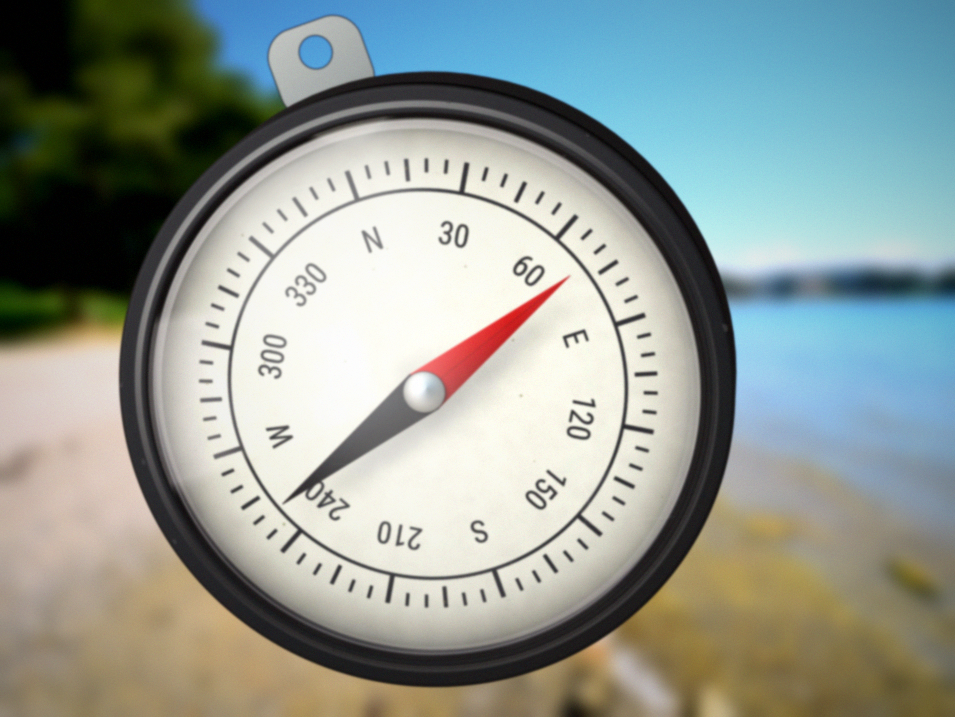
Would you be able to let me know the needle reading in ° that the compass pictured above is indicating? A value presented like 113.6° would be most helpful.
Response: 70°
